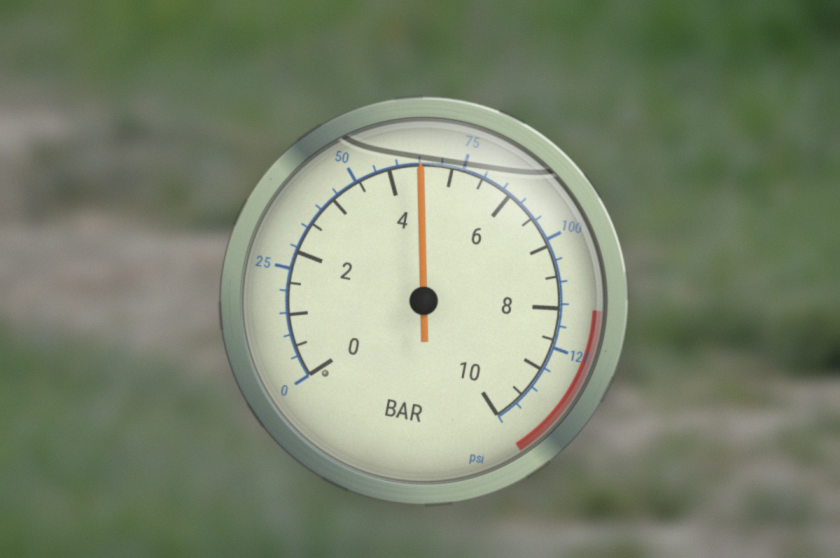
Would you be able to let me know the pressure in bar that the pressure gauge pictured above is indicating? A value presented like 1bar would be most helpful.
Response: 4.5bar
